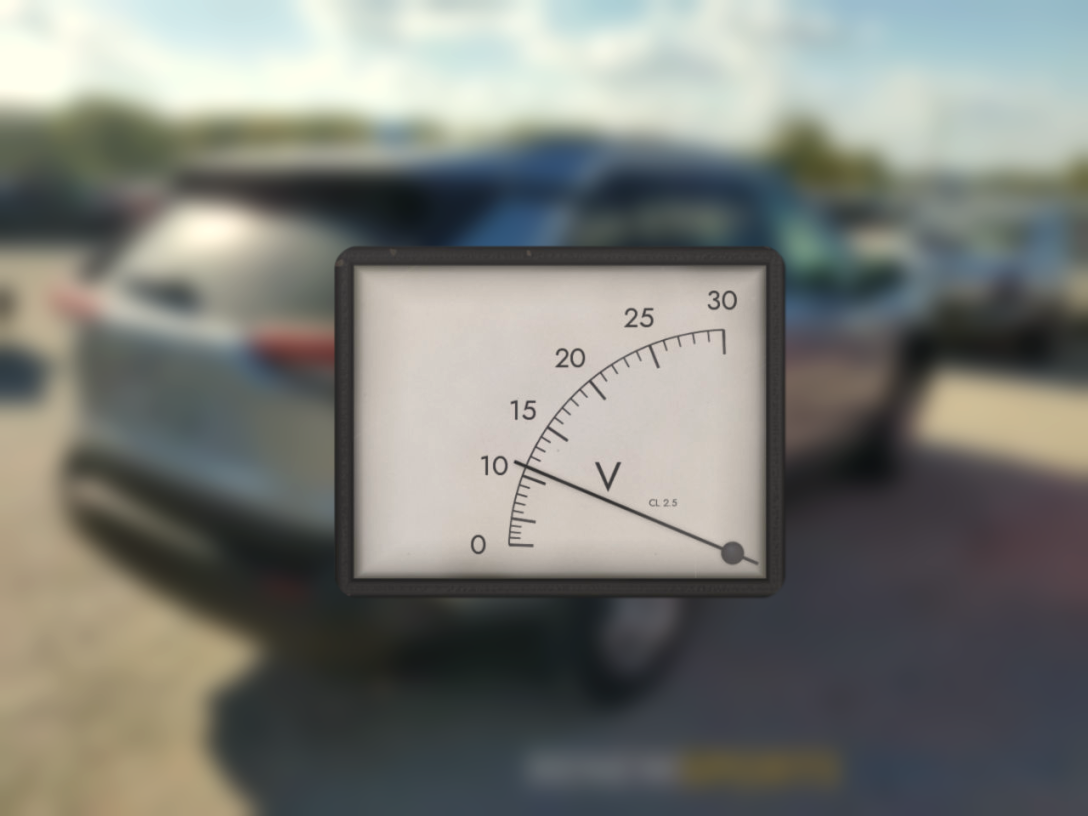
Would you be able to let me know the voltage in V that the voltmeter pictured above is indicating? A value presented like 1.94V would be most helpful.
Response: 11V
